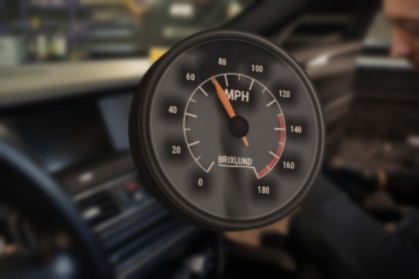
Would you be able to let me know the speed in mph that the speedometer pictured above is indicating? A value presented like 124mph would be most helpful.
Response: 70mph
